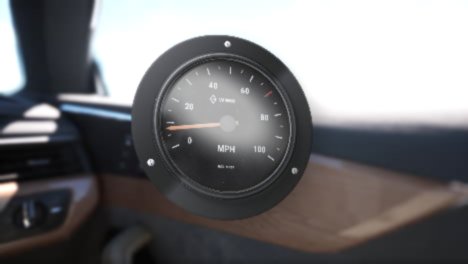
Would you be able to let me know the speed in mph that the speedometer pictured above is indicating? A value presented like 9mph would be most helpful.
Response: 7.5mph
